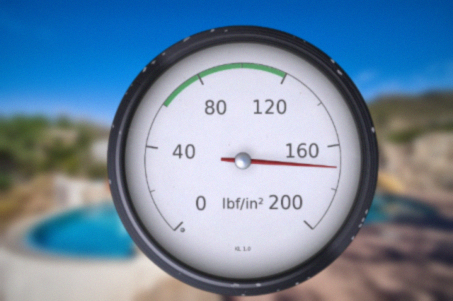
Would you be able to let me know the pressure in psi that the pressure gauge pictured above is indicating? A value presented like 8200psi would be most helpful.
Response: 170psi
